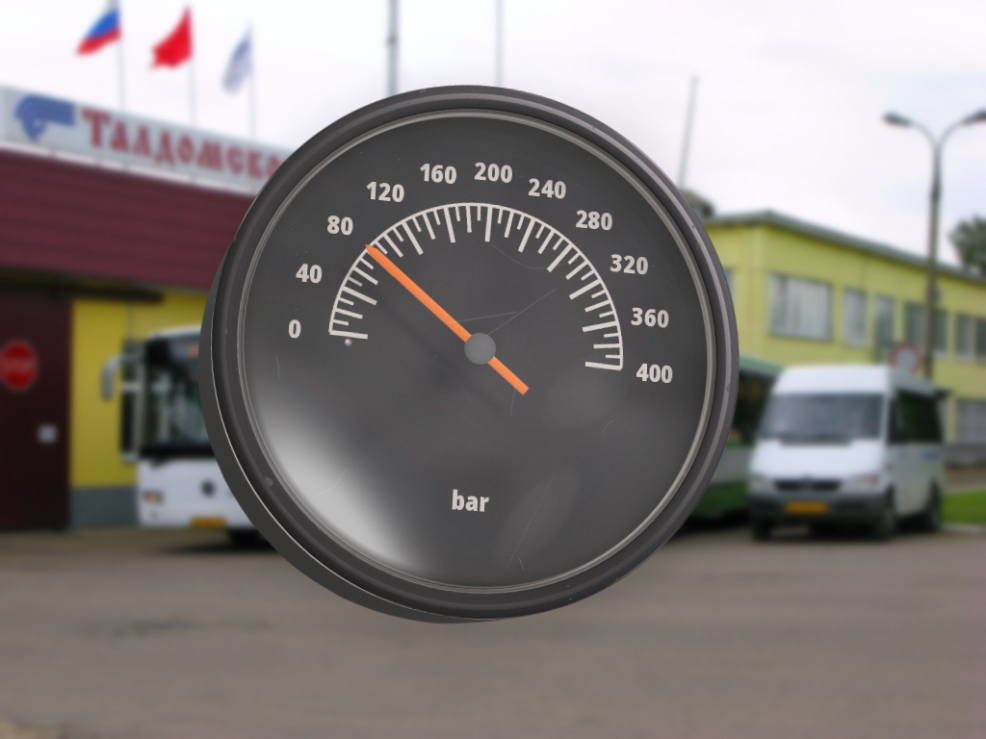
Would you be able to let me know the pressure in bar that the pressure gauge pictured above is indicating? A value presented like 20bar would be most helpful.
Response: 80bar
